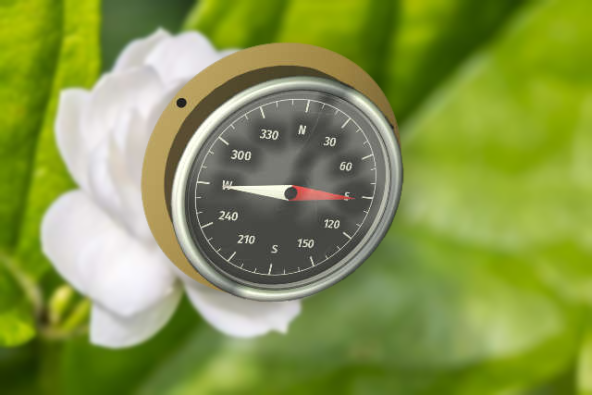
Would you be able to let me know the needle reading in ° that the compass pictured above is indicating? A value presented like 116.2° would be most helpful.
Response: 90°
